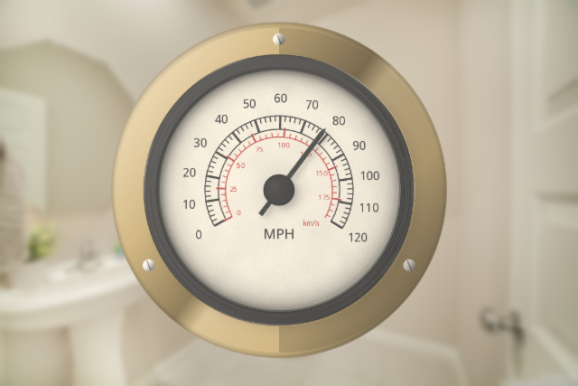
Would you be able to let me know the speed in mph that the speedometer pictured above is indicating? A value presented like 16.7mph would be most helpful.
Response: 78mph
